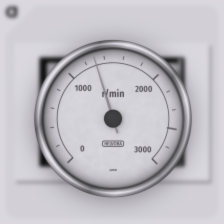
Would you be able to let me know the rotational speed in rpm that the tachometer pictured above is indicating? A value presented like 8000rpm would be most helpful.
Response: 1300rpm
